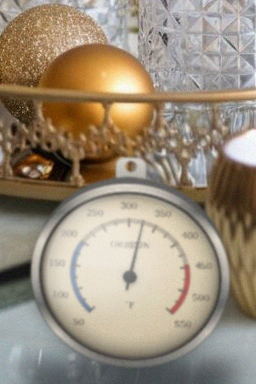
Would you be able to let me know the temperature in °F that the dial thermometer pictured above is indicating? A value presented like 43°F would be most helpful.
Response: 325°F
